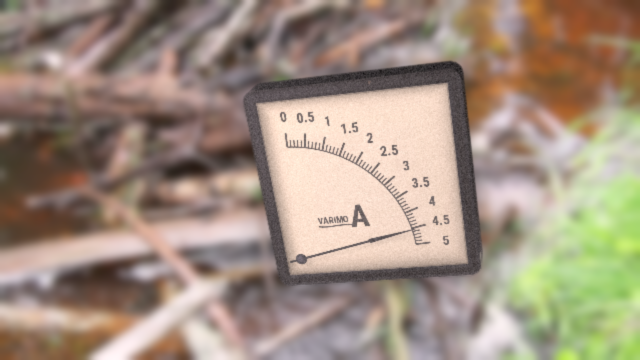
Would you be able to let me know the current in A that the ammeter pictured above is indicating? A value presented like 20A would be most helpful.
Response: 4.5A
